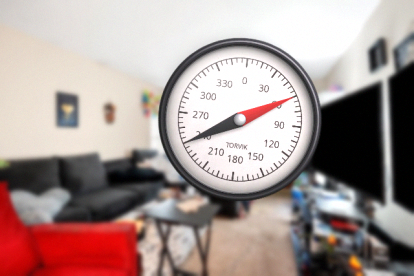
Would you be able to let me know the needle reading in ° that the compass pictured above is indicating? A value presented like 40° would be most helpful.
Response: 60°
